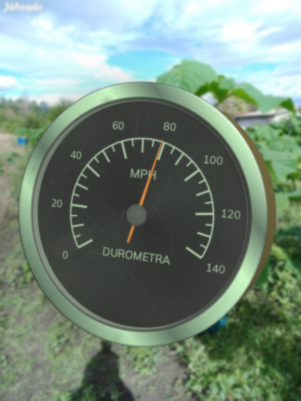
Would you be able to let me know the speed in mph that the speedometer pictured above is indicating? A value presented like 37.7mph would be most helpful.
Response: 80mph
